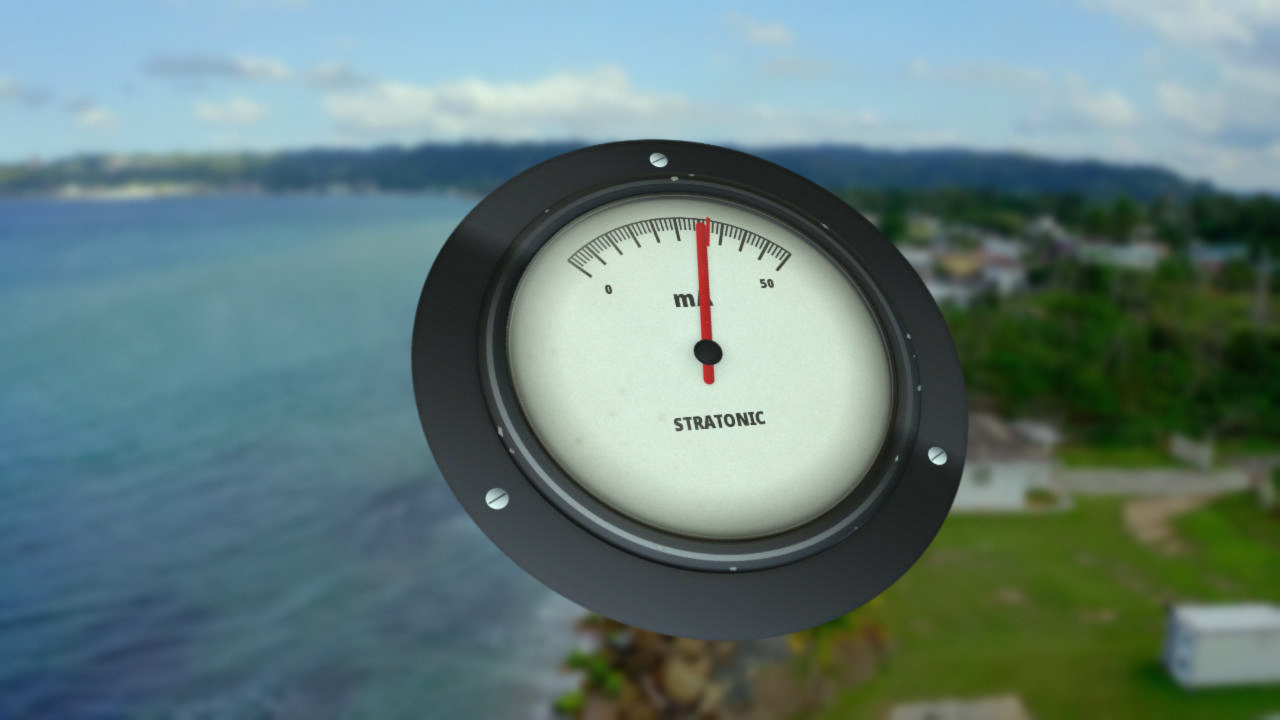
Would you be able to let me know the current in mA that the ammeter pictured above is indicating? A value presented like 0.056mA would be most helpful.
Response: 30mA
